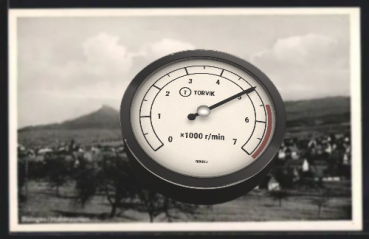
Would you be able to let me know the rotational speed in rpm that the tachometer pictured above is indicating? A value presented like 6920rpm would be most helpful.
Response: 5000rpm
